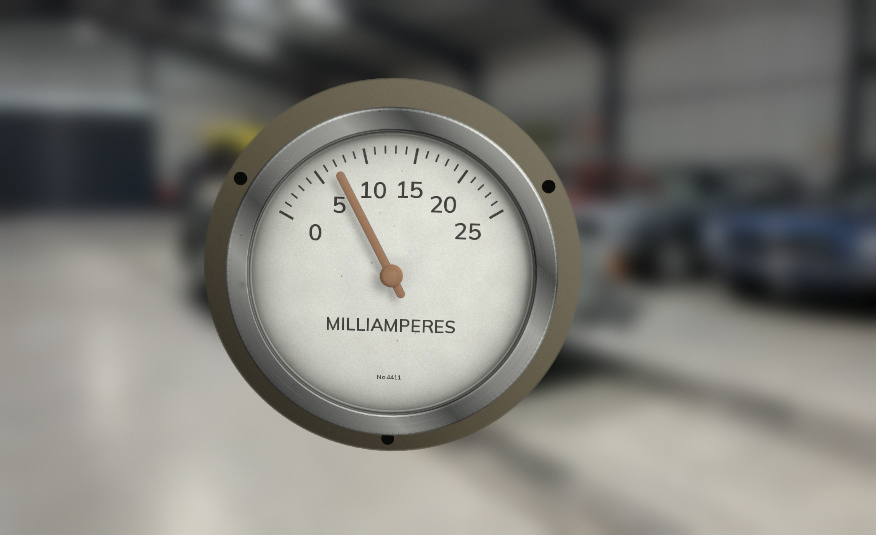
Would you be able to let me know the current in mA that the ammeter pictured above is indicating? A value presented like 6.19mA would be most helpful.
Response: 7mA
